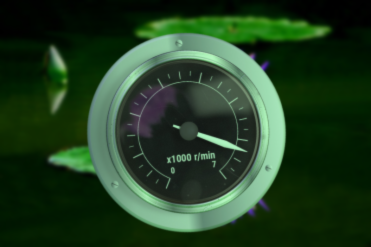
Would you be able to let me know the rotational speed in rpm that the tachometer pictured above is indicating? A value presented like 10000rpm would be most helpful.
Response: 6250rpm
